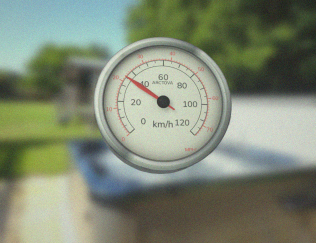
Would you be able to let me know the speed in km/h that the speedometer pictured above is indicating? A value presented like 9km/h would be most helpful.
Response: 35km/h
